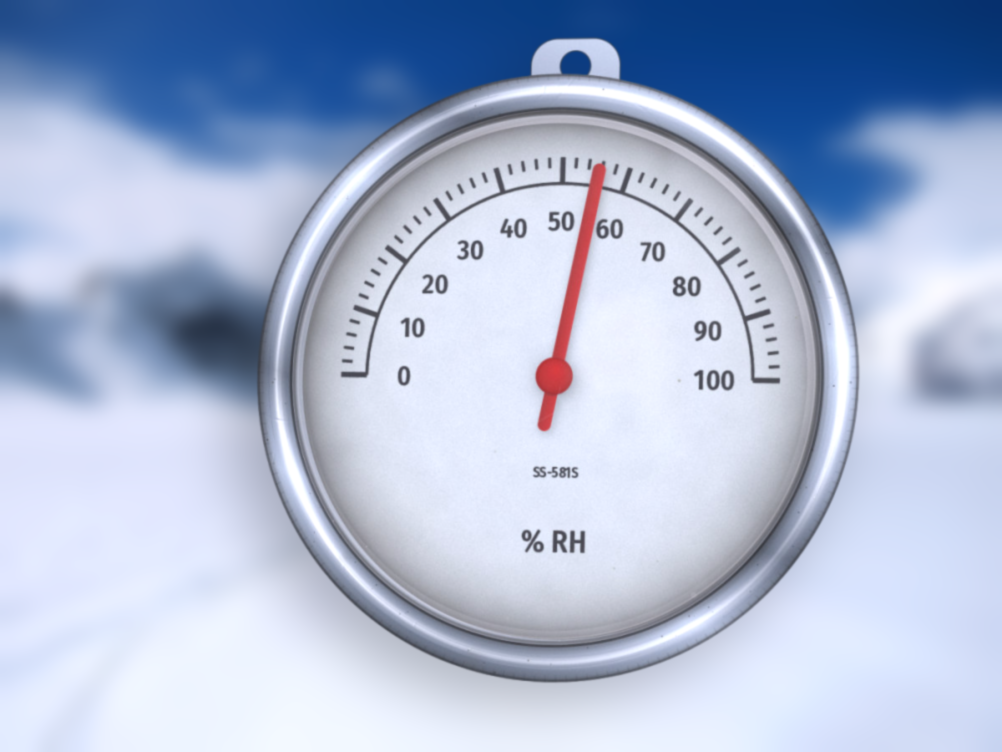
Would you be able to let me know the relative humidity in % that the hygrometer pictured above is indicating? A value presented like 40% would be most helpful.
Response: 56%
